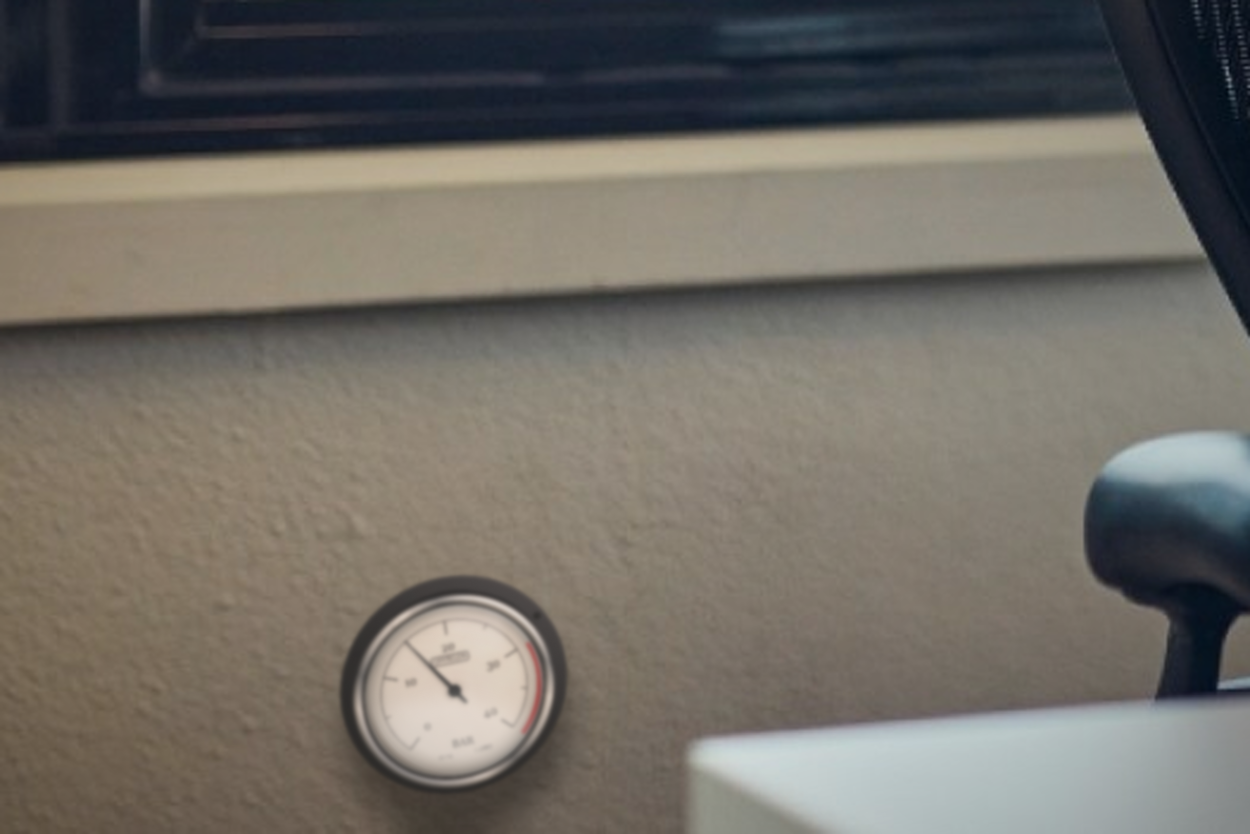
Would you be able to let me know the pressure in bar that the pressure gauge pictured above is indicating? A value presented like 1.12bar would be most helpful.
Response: 15bar
